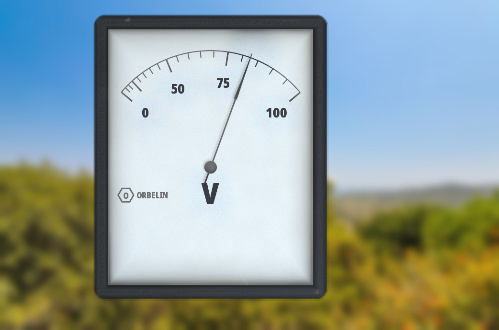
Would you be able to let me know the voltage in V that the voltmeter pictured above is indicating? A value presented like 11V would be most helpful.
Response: 82.5V
